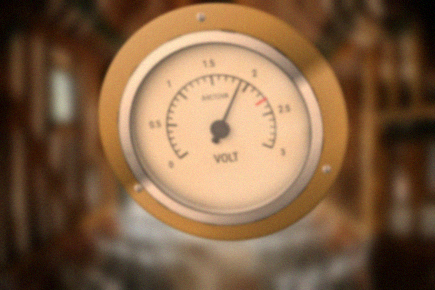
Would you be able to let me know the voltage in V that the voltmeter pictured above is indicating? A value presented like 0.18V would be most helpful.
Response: 1.9V
